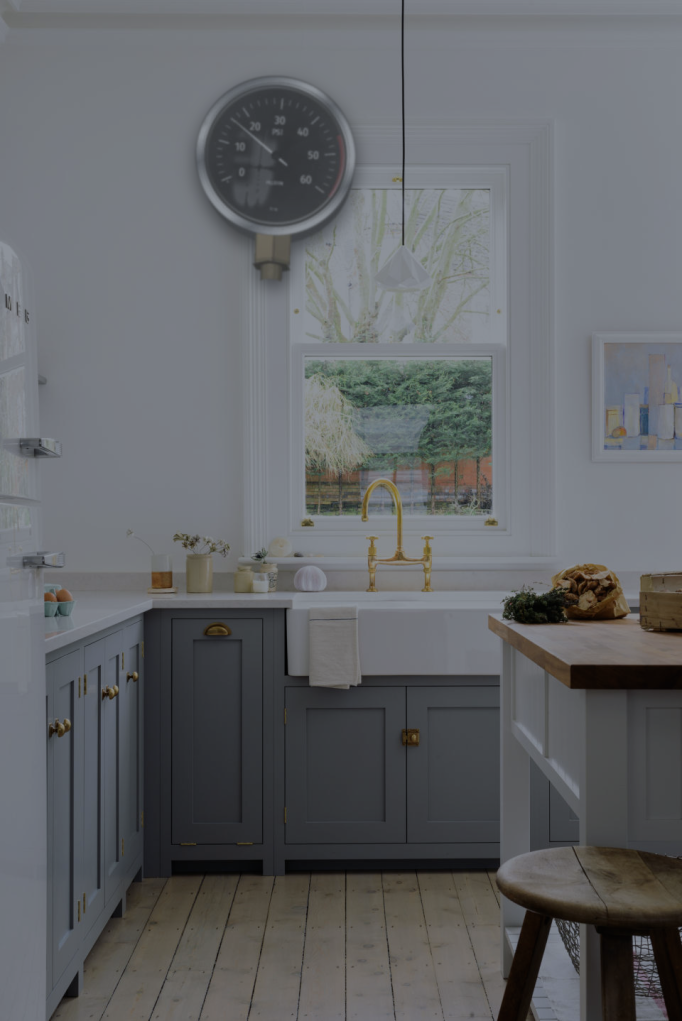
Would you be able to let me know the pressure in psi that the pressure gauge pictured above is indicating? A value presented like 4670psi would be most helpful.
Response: 16psi
